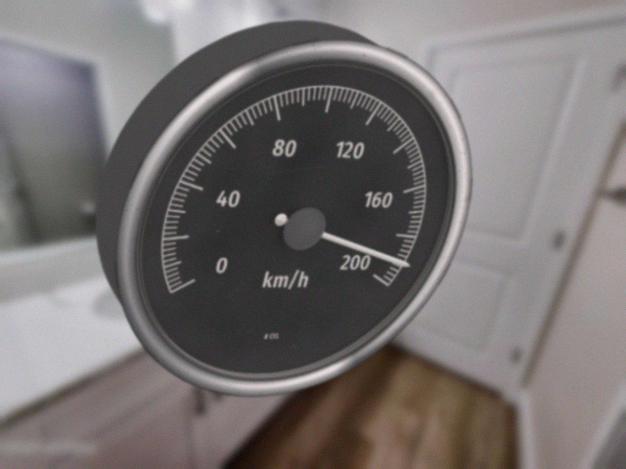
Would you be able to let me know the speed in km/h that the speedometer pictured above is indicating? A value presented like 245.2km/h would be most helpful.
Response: 190km/h
